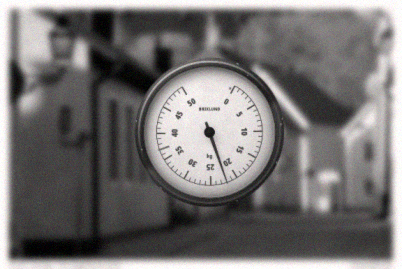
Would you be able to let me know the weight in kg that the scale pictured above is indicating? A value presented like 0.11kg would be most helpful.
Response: 22kg
